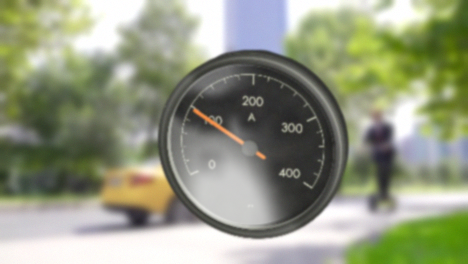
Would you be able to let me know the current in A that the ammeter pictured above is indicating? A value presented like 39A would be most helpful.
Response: 100A
